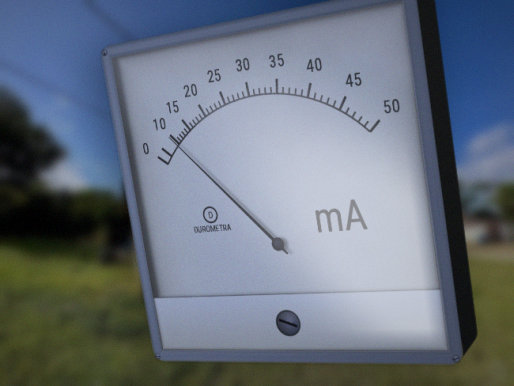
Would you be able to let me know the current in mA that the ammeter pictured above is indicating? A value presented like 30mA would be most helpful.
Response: 10mA
